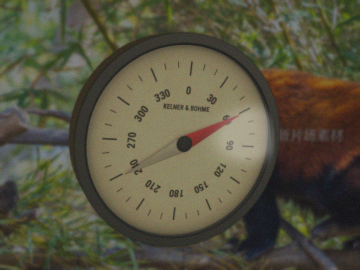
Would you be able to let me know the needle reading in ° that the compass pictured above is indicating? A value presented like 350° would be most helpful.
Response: 60°
